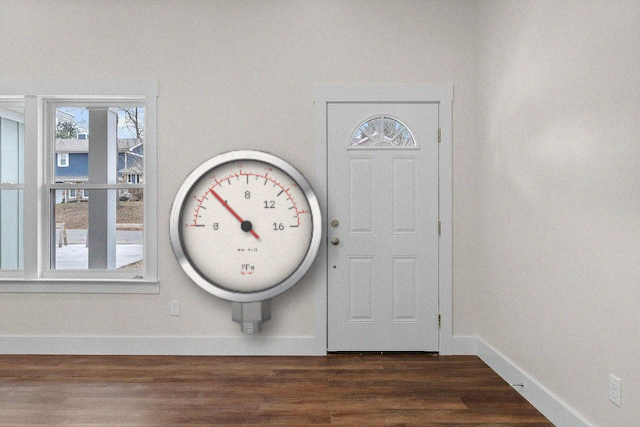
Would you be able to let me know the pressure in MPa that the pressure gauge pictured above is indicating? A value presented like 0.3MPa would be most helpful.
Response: 4MPa
